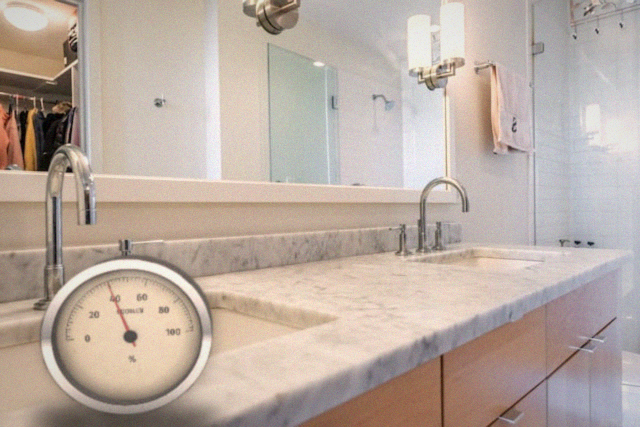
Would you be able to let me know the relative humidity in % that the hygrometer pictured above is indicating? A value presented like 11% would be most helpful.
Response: 40%
